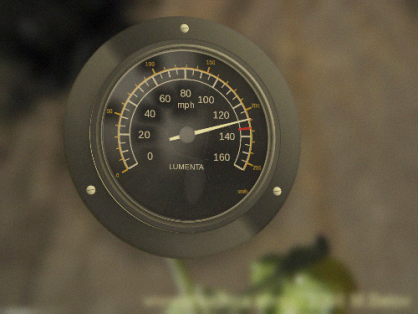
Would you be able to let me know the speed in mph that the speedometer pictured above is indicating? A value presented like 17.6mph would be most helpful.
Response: 130mph
